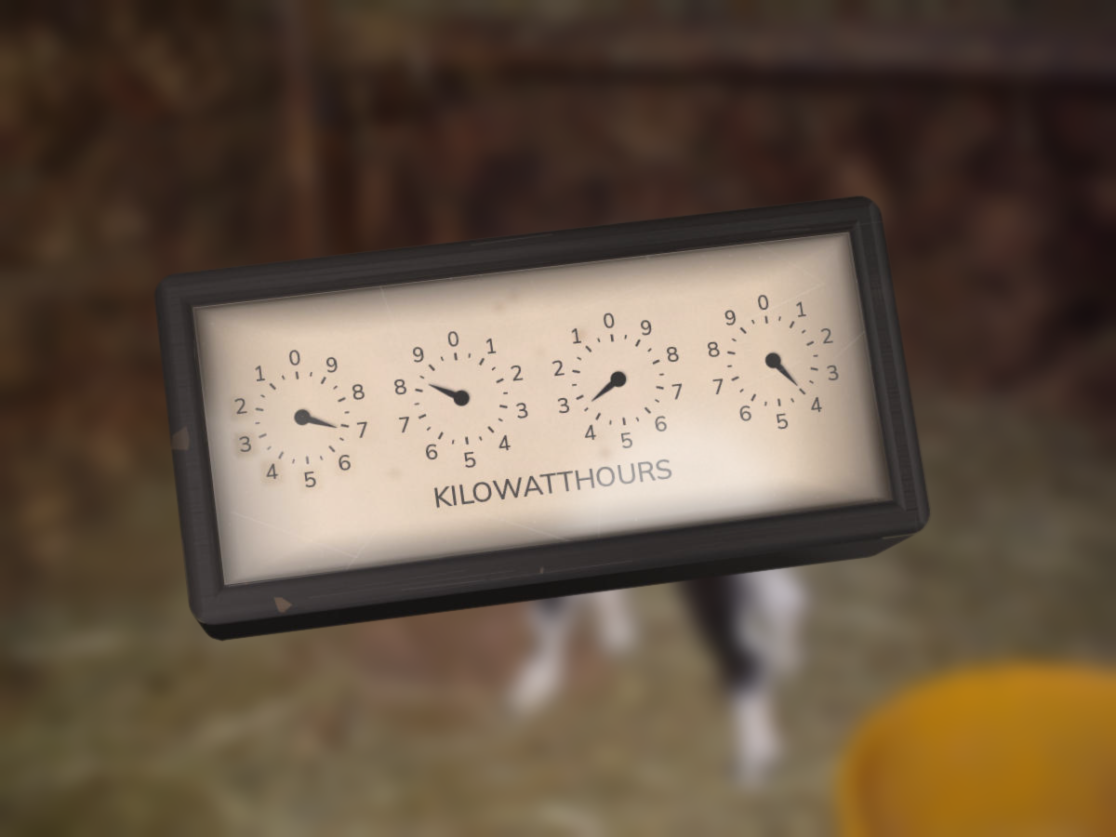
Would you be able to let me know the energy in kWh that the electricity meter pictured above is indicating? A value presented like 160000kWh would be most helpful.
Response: 6834kWh
